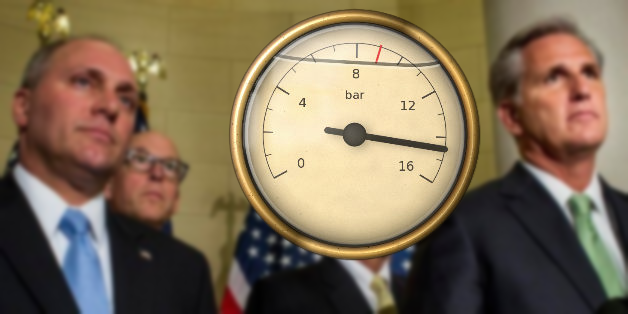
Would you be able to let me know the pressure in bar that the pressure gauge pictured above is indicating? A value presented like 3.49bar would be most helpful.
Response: 14.5bar
